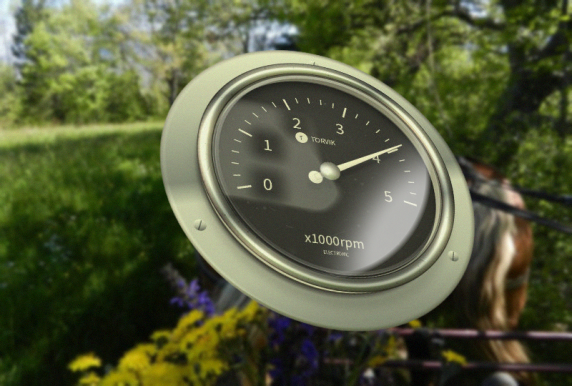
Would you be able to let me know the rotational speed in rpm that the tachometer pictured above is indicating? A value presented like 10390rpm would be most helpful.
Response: 4000rpm
